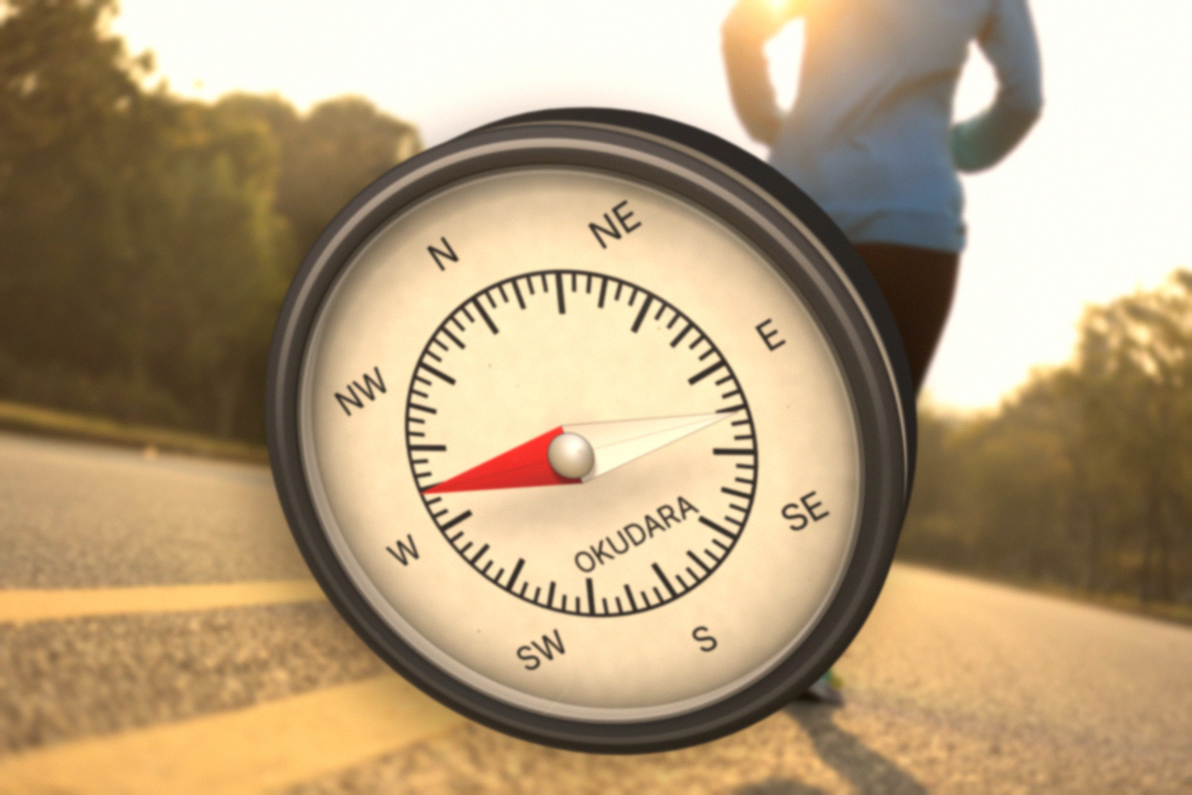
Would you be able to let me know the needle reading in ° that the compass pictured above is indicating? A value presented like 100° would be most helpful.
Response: 285°
